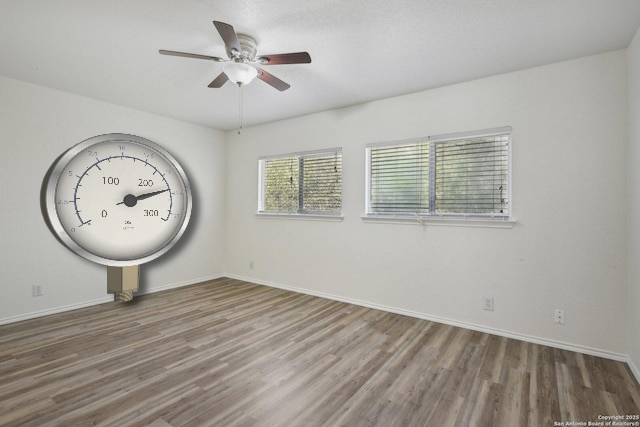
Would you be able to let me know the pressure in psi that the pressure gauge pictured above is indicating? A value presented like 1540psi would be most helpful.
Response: 240psi
